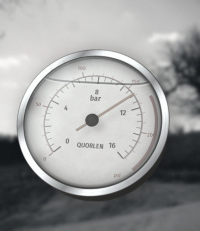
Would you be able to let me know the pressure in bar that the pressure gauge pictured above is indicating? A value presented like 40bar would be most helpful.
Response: 11bar
